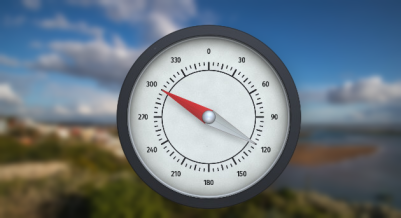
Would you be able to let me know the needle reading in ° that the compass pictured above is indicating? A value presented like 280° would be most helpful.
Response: 300°
